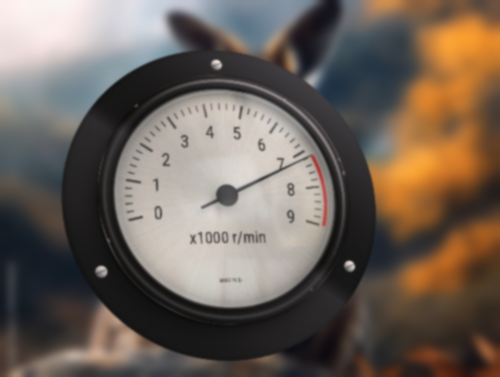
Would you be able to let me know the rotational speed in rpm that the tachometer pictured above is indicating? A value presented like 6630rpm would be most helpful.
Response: 7200rpm
